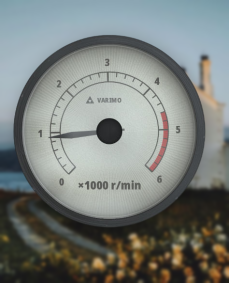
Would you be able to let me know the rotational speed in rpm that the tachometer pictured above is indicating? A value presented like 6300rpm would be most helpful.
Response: 900rpm
